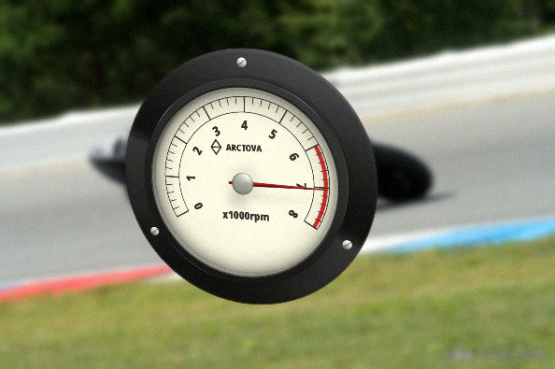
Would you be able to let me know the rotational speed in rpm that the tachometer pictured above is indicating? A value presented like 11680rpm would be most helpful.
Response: 7000rpm
